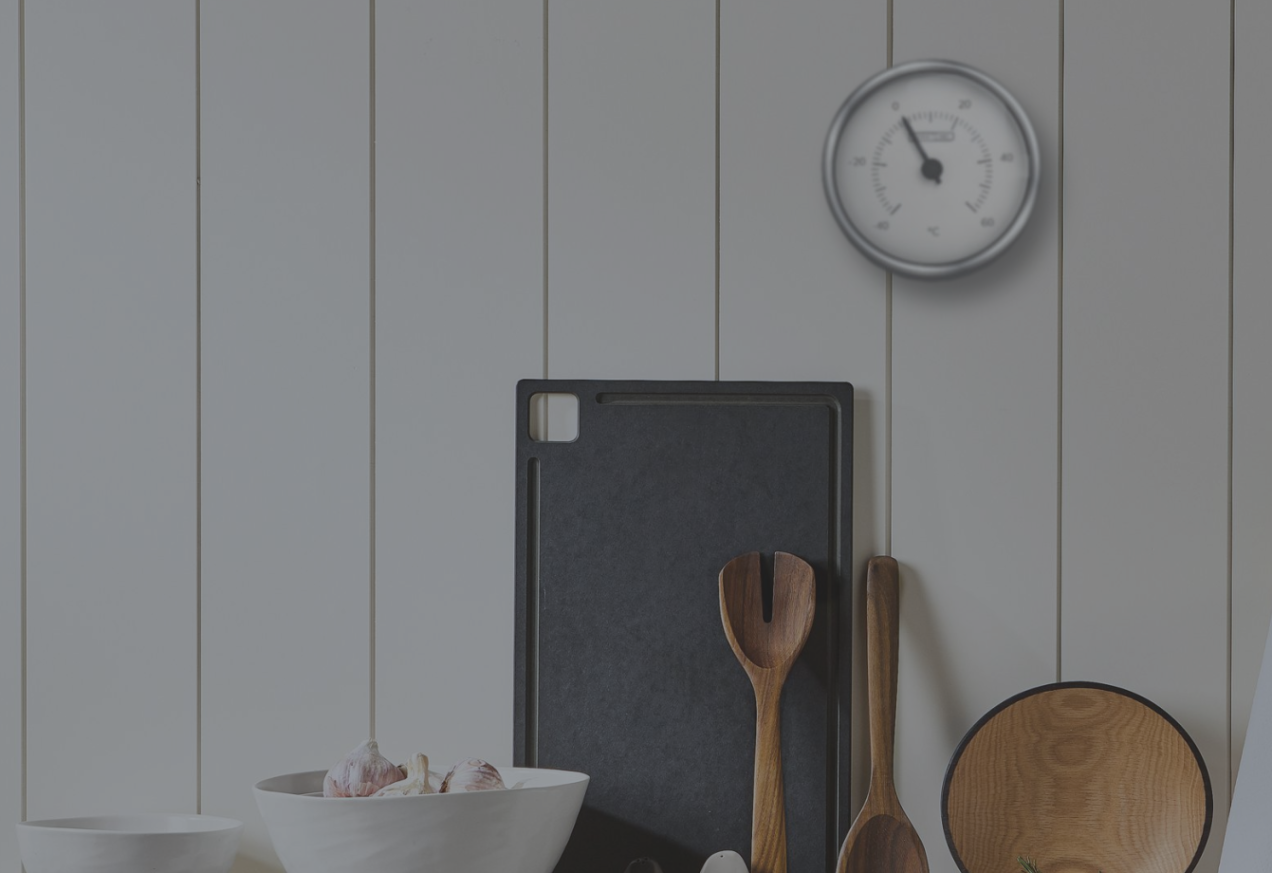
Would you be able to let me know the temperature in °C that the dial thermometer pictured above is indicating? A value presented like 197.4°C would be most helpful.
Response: 0°C
